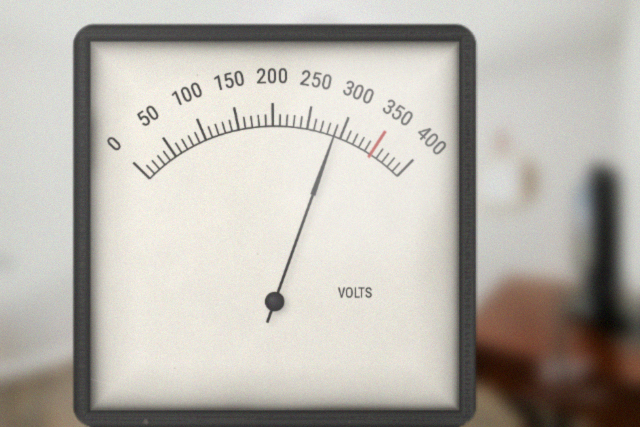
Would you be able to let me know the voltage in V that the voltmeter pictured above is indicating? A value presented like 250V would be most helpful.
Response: 290V
